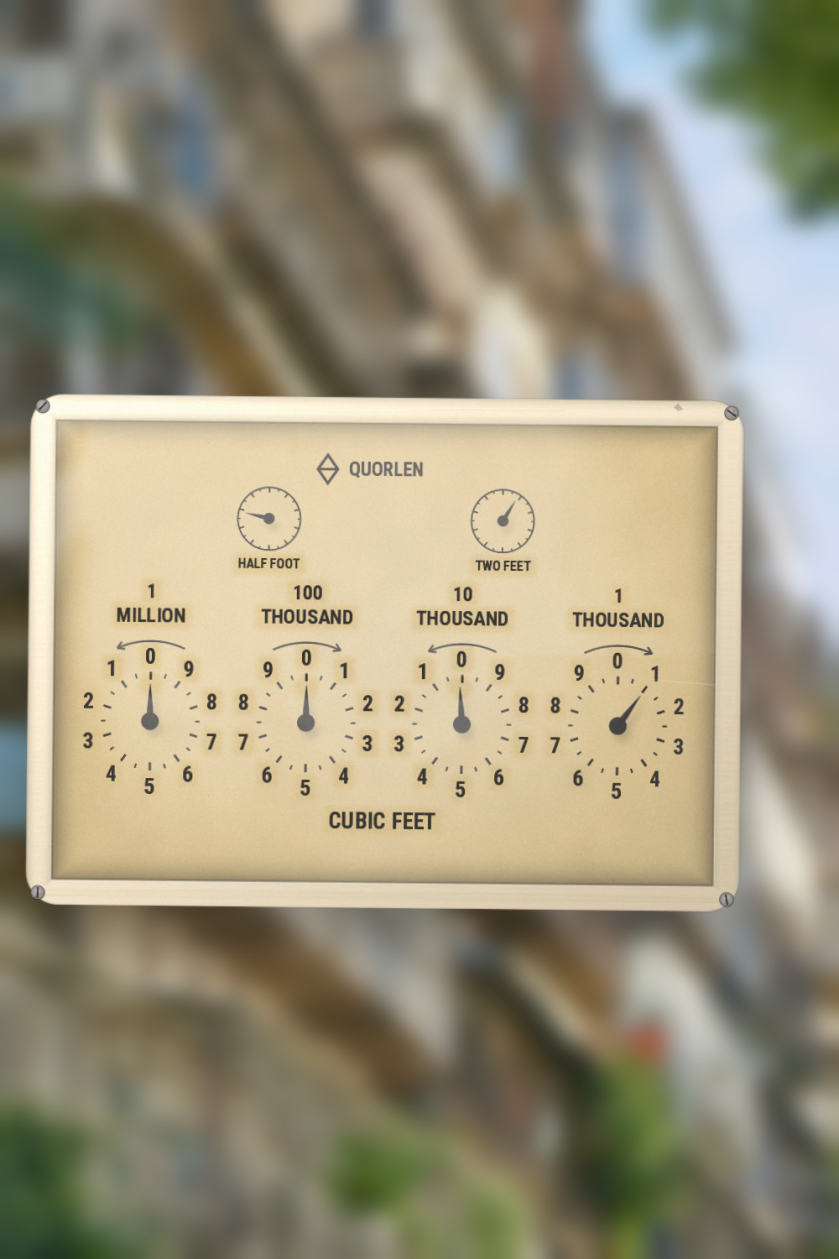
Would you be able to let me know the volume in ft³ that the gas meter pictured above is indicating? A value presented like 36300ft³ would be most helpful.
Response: 100ft³
